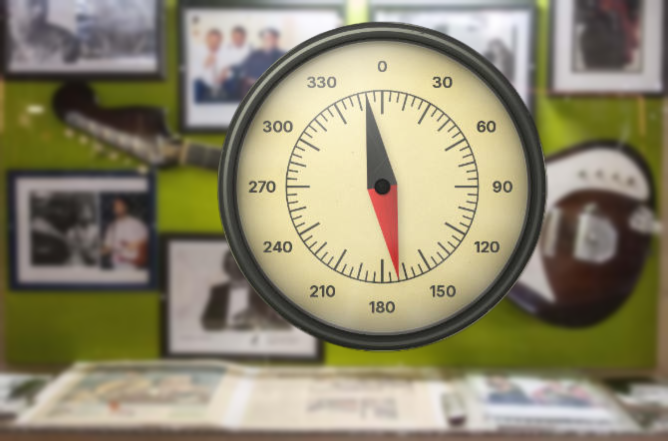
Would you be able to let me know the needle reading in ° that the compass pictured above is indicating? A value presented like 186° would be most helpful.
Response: 170°
